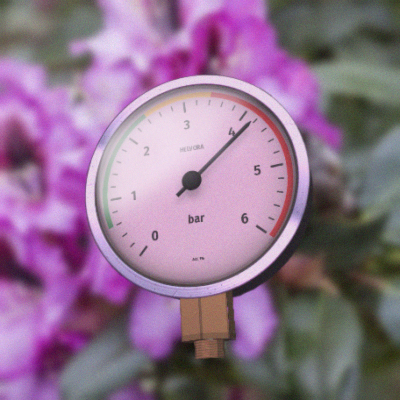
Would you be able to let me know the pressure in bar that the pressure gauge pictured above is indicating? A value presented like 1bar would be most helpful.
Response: 4.2bar
